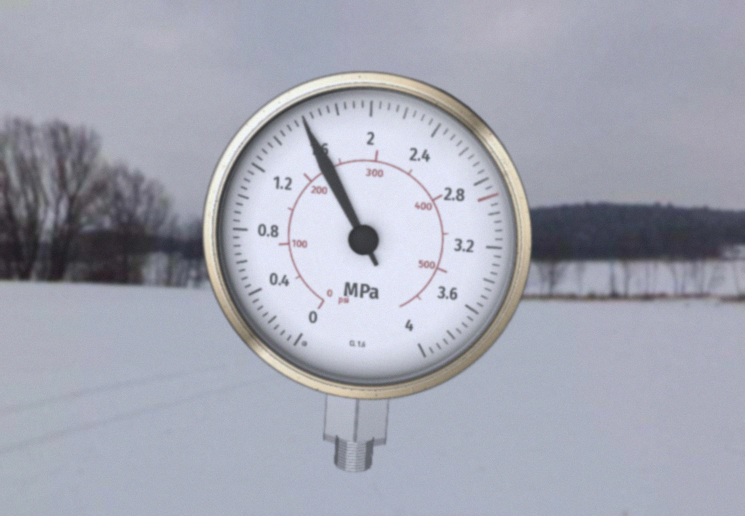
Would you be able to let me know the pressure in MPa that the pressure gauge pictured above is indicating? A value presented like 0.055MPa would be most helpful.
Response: 1.6MPa
